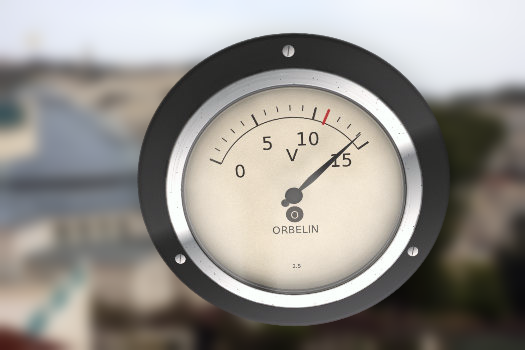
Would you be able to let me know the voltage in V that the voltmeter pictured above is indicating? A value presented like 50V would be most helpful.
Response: 14V
